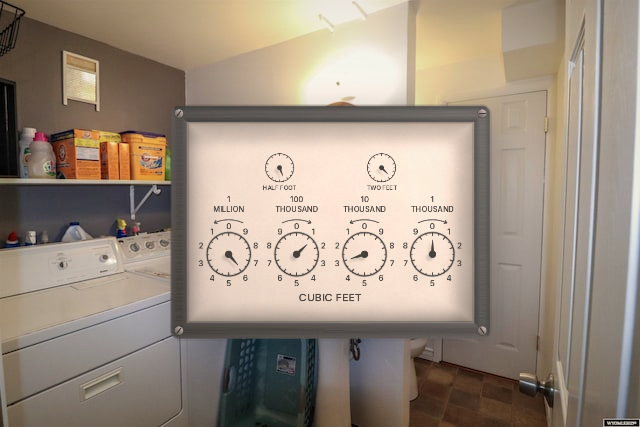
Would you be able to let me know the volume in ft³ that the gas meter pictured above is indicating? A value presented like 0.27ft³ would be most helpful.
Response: 613000ft³
